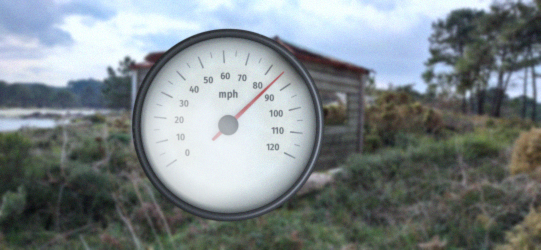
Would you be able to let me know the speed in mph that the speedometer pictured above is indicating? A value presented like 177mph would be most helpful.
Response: 85mph
